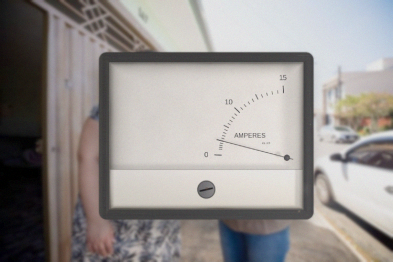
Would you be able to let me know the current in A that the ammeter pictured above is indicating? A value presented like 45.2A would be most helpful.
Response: 5A
